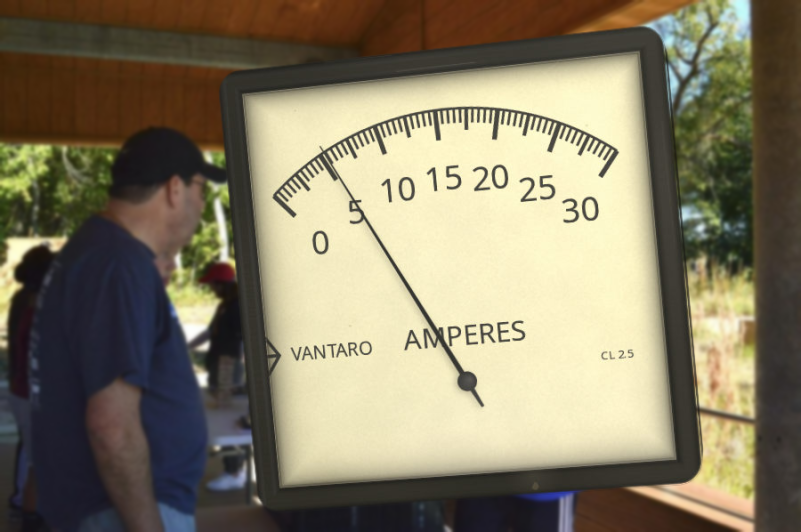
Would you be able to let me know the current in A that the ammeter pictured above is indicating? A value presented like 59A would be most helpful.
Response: 5.5A
